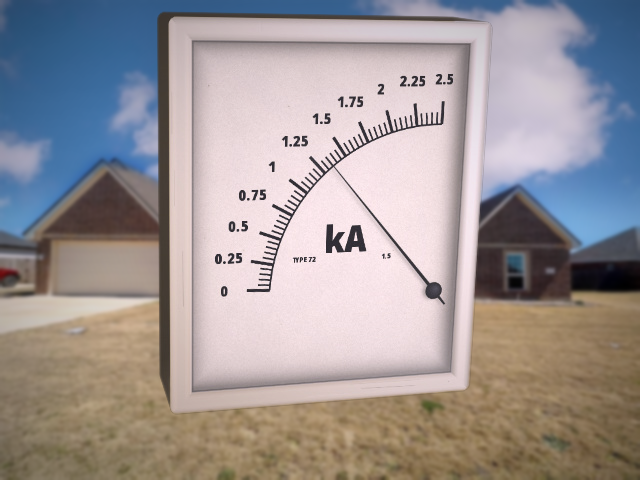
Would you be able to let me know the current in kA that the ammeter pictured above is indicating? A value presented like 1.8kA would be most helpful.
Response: 1.35kA
